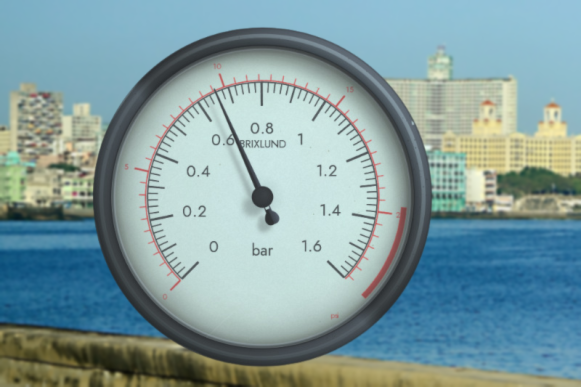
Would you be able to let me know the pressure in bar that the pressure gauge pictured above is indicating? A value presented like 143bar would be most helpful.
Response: 0.66bar
